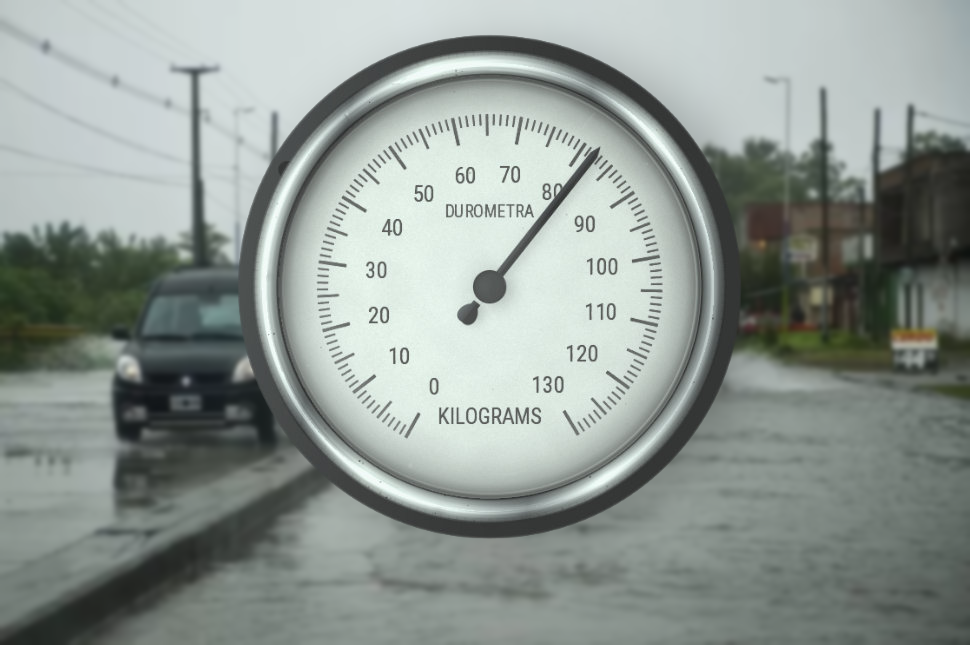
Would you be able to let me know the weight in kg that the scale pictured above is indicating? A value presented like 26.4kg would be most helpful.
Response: 82kg
